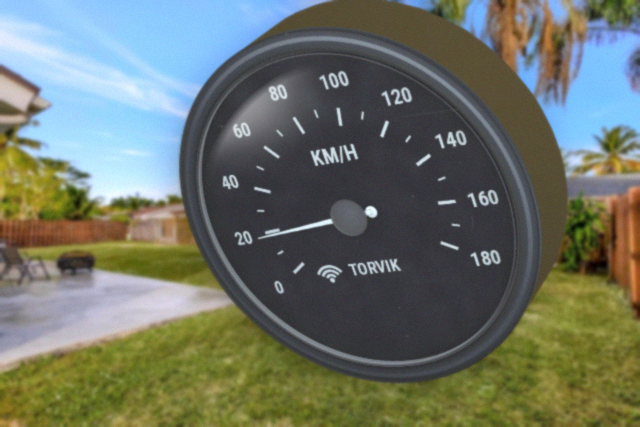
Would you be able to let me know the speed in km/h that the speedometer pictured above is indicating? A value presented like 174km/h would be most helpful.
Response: 20km/h
